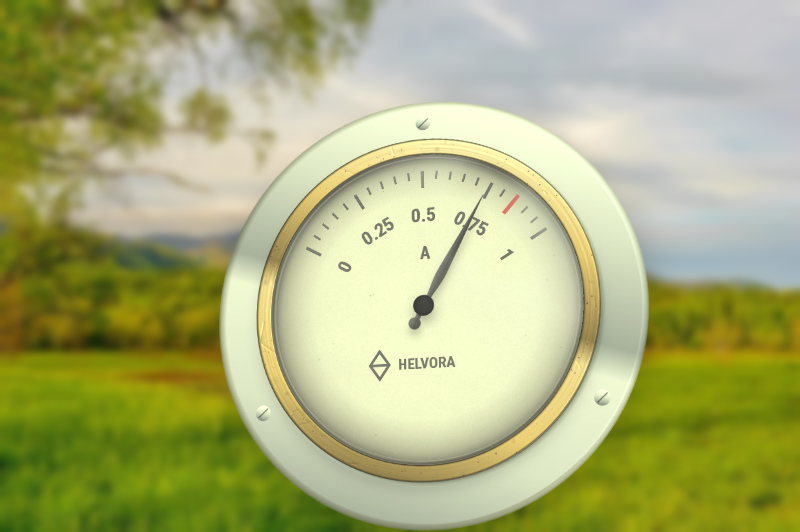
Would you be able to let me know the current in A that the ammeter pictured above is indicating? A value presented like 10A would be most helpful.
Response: 0.75A
